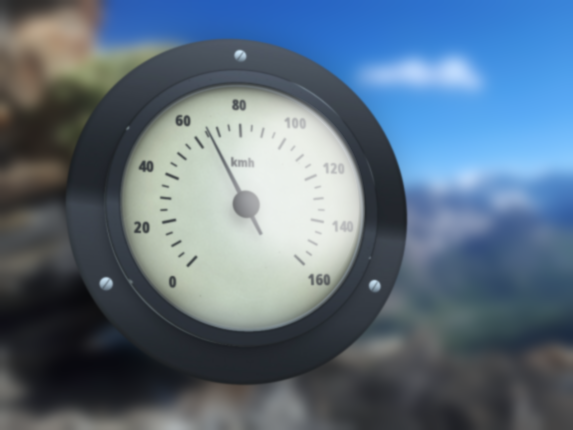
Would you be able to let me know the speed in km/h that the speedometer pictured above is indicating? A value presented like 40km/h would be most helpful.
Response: 65km/h
